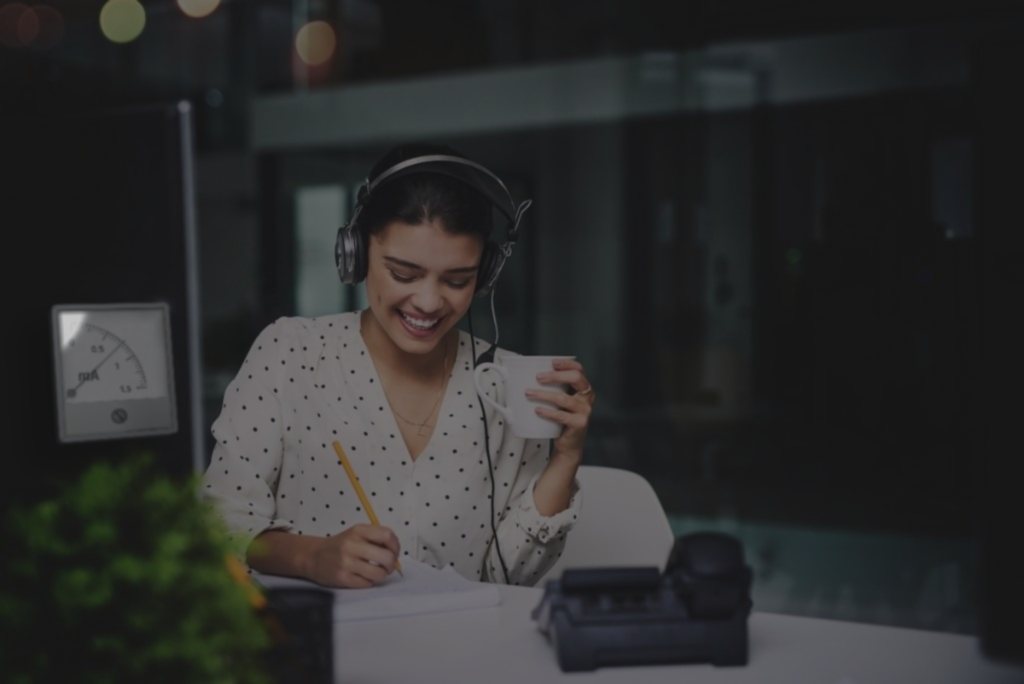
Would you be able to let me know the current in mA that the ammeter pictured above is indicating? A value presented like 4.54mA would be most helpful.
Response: 0.75mA
